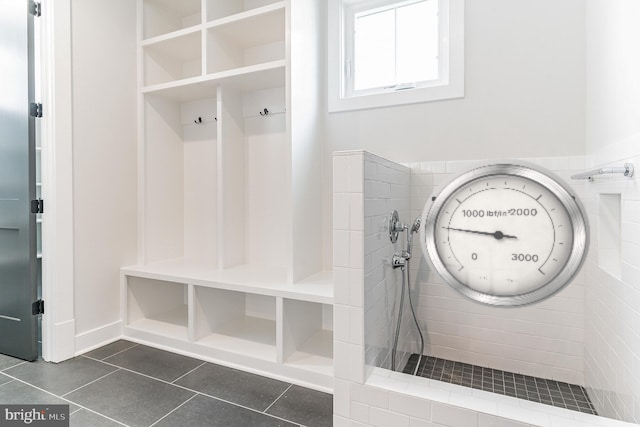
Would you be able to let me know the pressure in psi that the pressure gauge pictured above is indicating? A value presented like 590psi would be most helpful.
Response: 600psi
